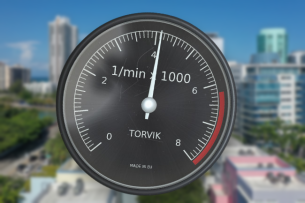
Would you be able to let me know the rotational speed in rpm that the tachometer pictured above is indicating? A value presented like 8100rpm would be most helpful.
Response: 4100rpm
